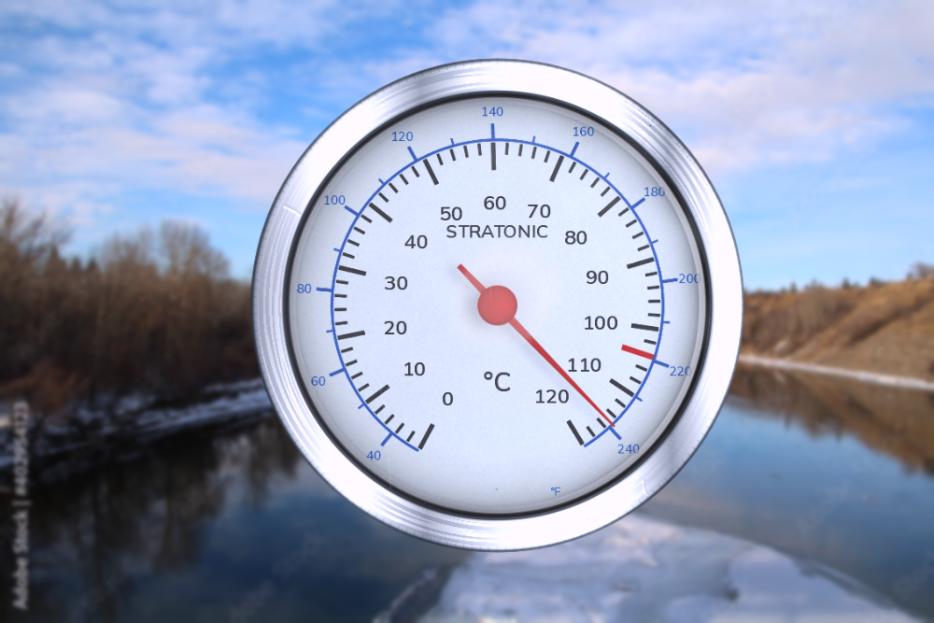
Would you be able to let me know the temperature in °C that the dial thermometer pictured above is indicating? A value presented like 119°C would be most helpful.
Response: 115°C
